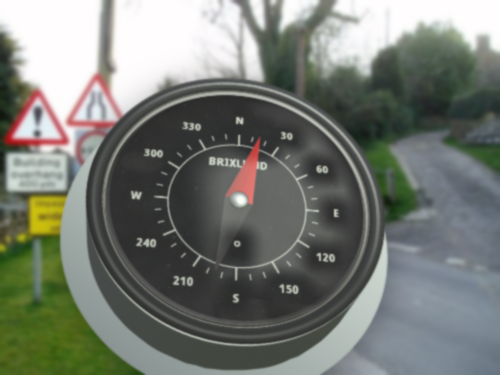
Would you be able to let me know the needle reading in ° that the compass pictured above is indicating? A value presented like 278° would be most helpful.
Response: 15°
